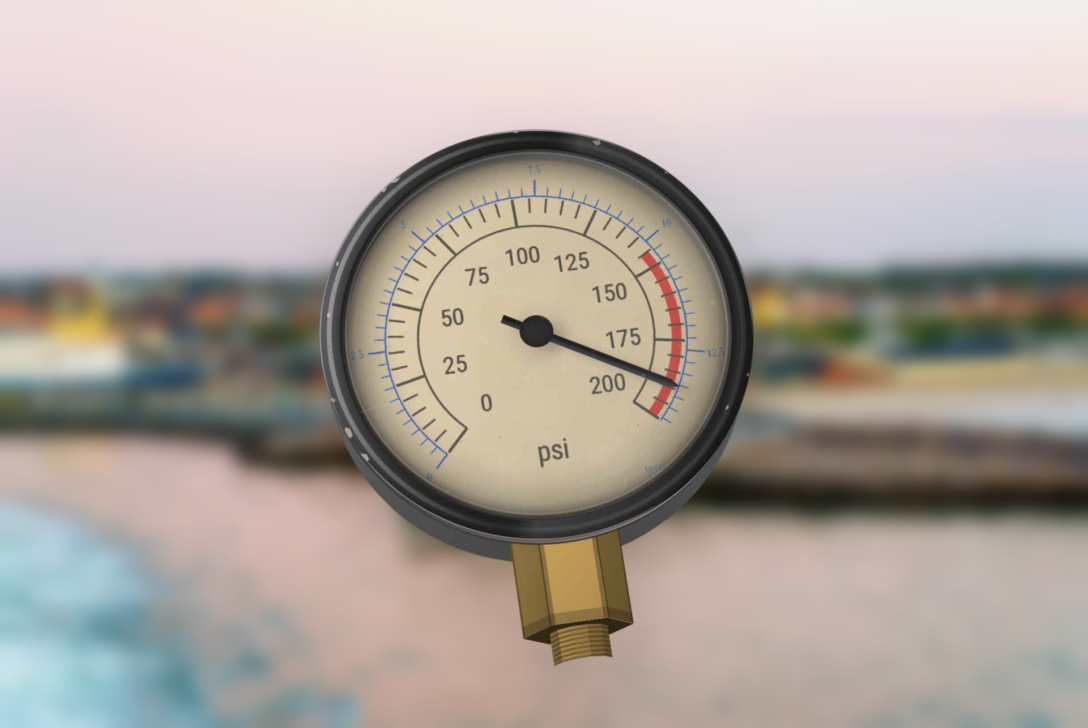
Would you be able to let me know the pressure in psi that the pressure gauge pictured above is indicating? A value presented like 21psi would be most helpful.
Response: 190psi
